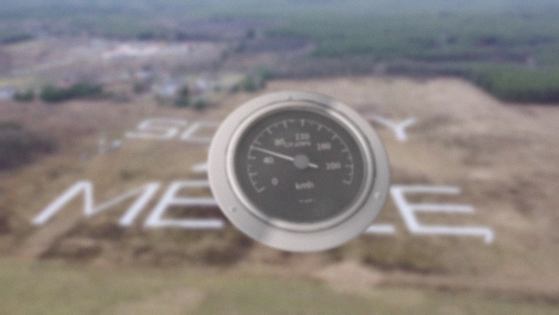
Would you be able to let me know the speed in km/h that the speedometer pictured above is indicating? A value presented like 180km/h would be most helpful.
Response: 50km/h
